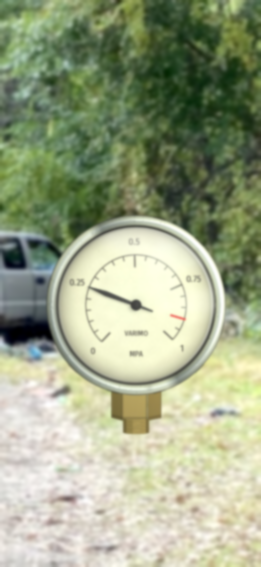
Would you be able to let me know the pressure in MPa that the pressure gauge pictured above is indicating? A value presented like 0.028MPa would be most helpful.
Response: 0.25MPa
